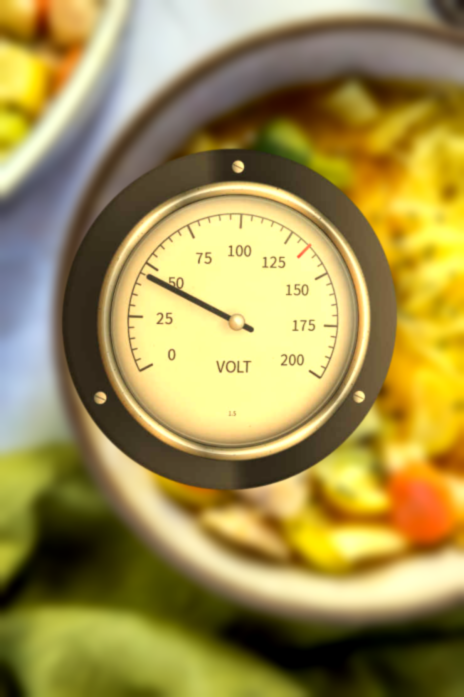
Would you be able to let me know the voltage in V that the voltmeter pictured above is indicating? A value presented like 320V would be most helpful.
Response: 45V
